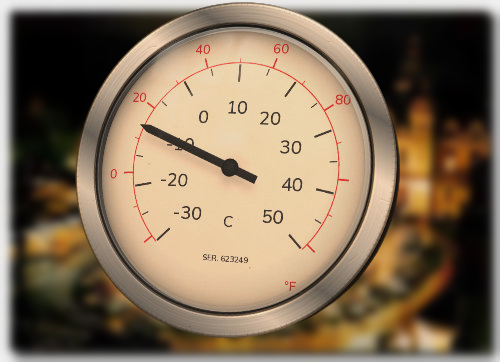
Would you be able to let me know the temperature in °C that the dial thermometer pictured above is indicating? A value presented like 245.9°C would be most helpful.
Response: -10°C
